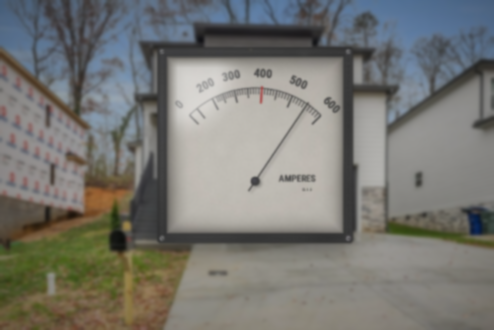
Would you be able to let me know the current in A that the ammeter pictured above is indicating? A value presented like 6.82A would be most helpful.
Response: 550A
